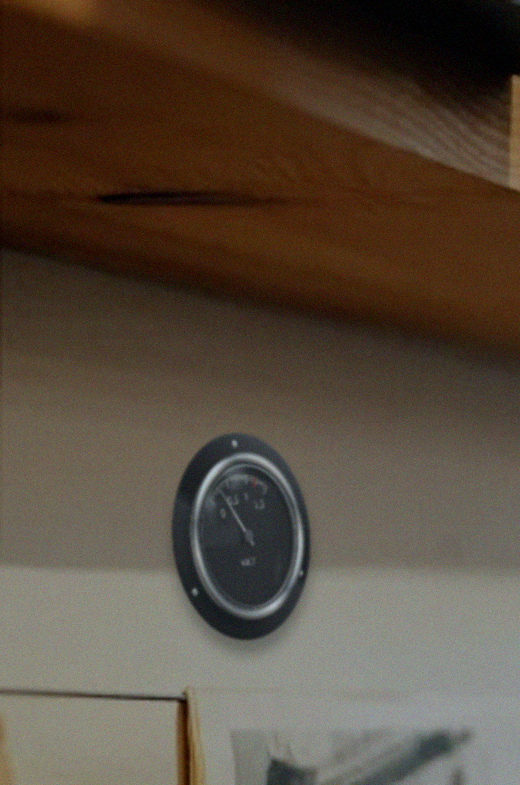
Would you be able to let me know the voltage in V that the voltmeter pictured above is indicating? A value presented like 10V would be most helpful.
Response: 0.25V
